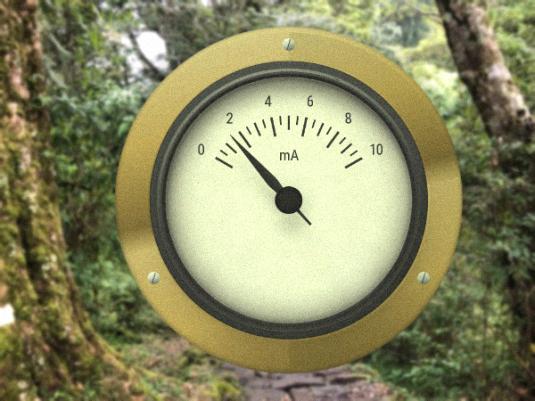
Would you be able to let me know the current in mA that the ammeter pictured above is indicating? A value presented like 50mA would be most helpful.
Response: 1.5mA
